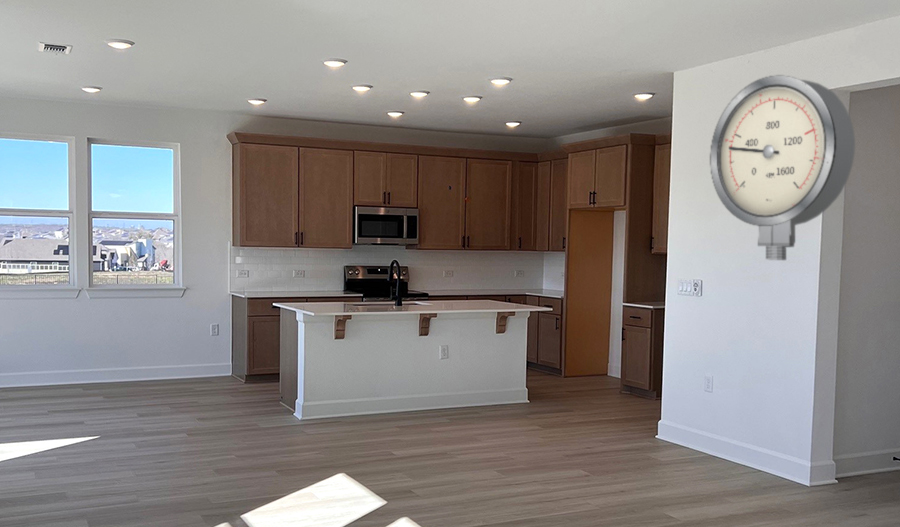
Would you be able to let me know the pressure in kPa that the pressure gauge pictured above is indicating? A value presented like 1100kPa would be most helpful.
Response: 300kPa
